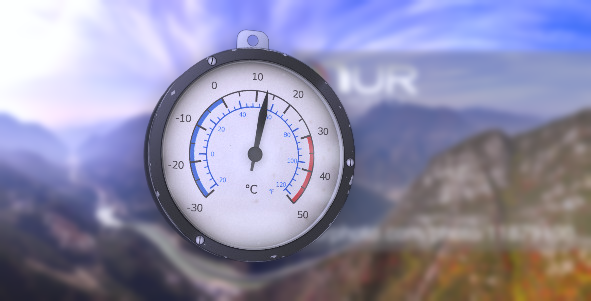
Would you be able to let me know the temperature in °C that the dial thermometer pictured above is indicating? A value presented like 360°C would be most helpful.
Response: 12.5°C
